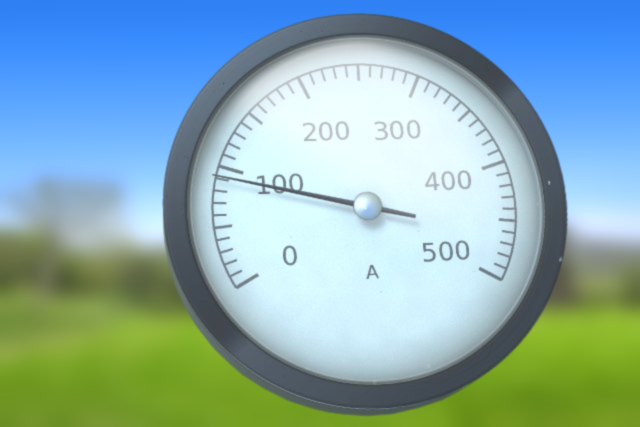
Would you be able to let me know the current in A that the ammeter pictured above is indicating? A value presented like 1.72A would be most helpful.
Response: 90A
